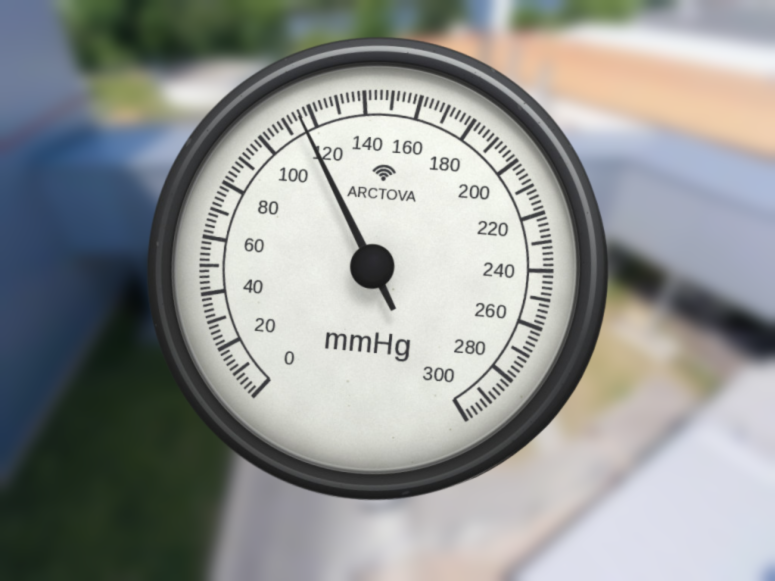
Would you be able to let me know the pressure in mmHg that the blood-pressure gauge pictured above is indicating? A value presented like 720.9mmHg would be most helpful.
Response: 116mmHg
